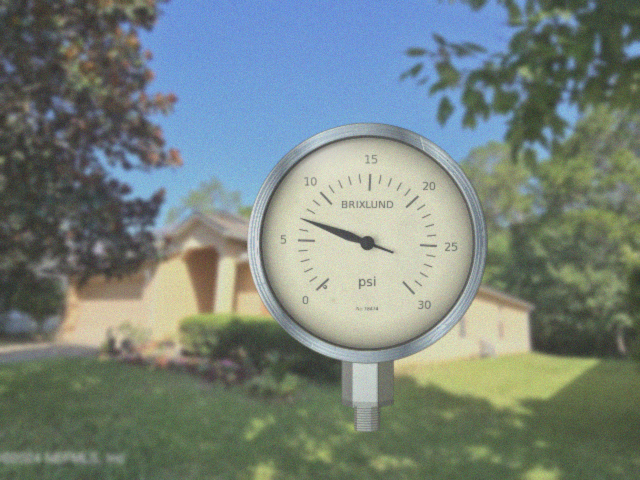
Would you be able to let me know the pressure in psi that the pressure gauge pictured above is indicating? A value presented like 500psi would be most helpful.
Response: 7psi
